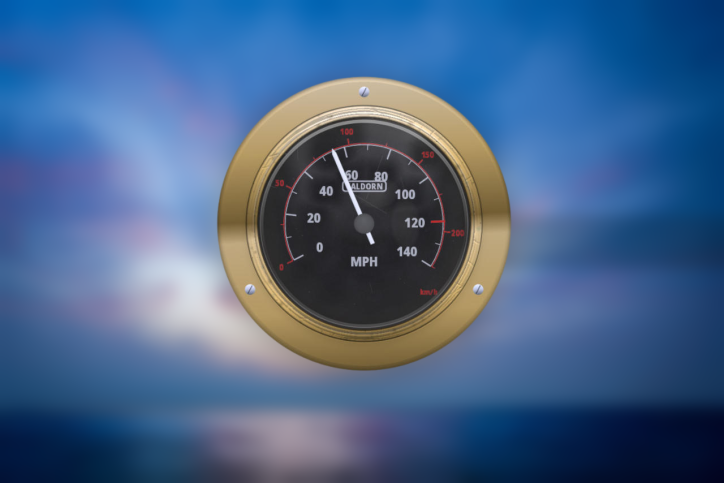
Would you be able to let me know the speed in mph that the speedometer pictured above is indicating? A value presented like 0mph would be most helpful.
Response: 55mph
